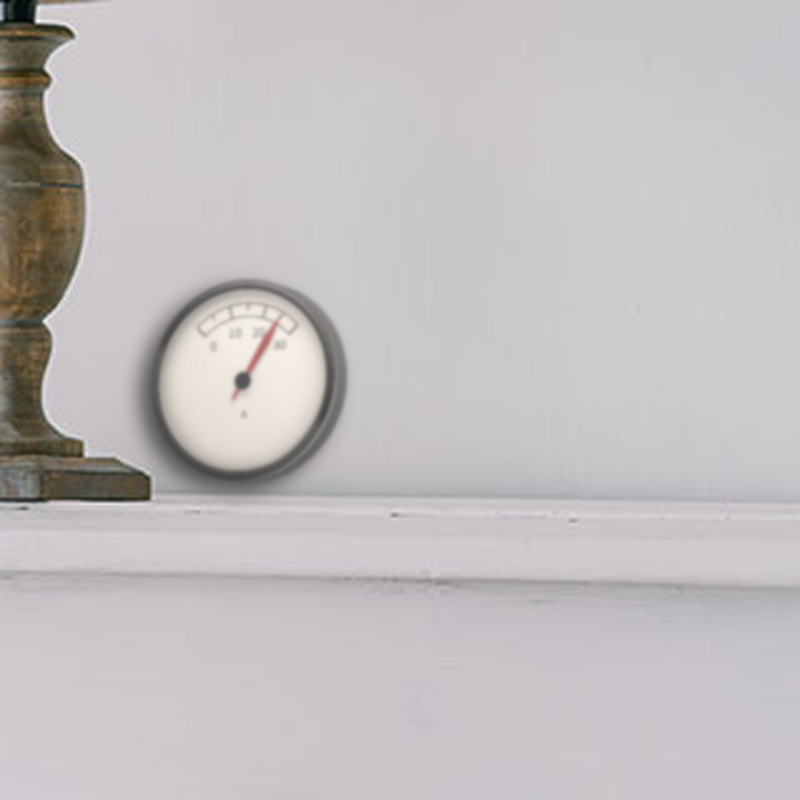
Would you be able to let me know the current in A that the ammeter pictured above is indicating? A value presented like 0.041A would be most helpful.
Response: 25A
